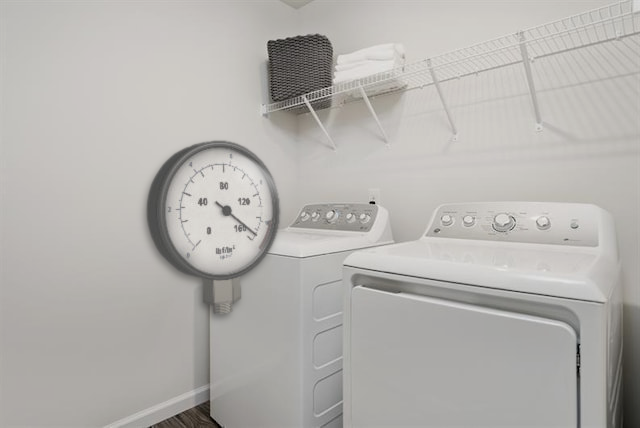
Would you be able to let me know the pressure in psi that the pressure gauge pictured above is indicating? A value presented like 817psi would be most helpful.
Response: 155psi
